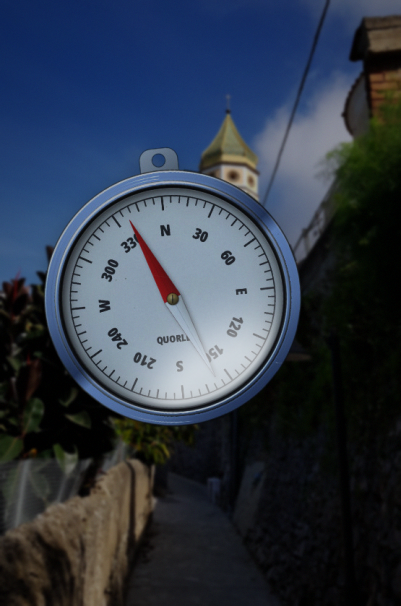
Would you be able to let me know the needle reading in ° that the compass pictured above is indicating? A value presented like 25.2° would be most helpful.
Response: 337.5°
